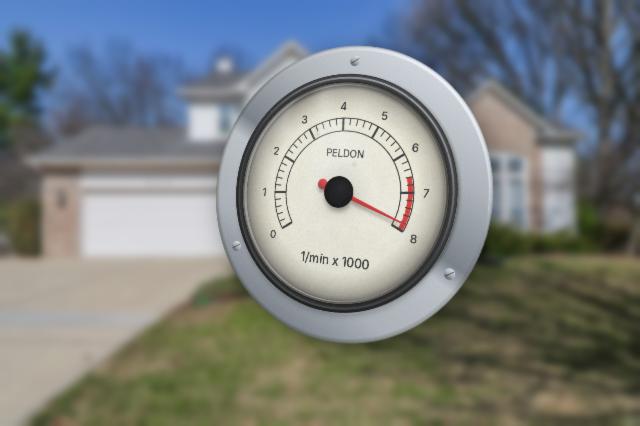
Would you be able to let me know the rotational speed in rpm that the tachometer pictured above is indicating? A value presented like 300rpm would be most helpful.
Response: 7800rpm
